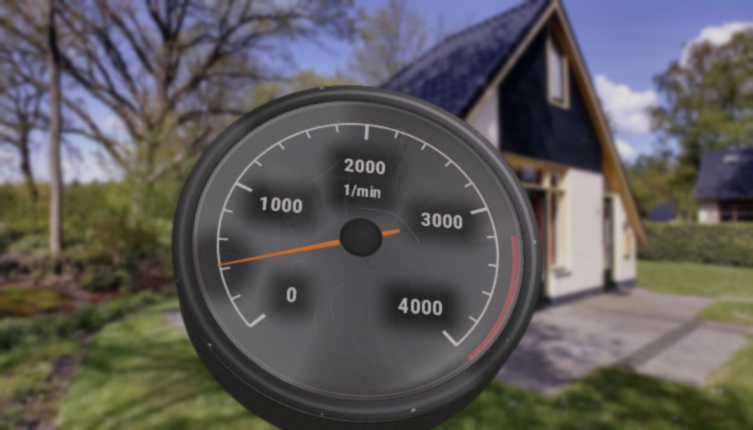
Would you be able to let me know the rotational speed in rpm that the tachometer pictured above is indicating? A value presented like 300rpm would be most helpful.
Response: 400rpm
